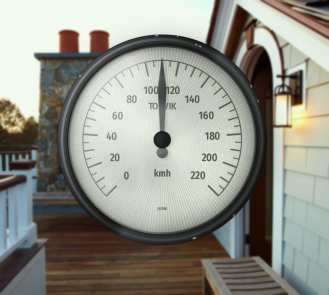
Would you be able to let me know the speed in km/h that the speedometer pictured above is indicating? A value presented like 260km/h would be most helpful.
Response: 110km/h
